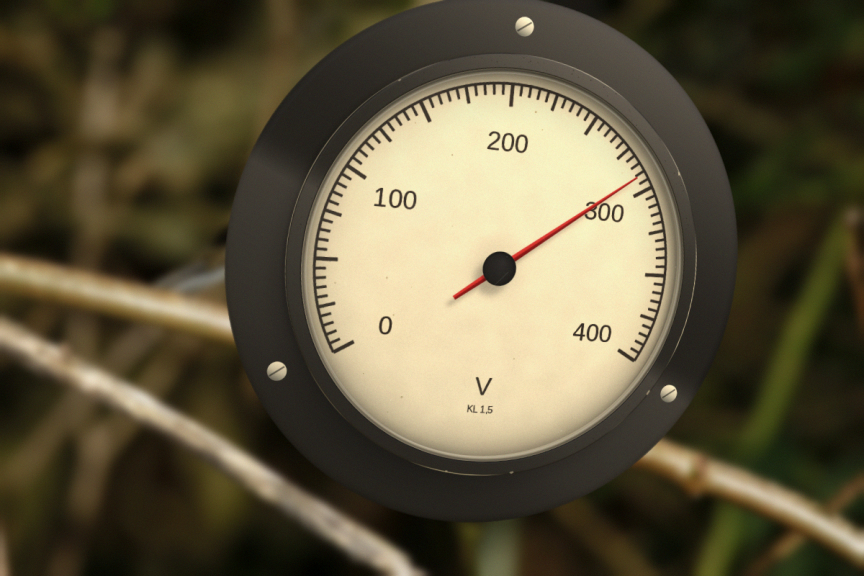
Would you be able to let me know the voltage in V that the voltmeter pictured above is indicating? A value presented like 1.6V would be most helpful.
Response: 290V
